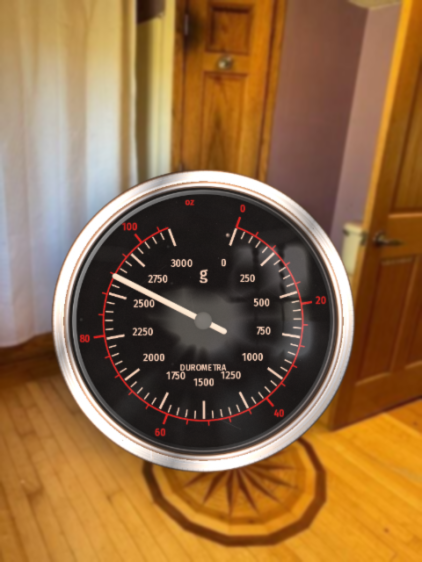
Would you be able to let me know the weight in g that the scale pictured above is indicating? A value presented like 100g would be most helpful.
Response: 2600g
